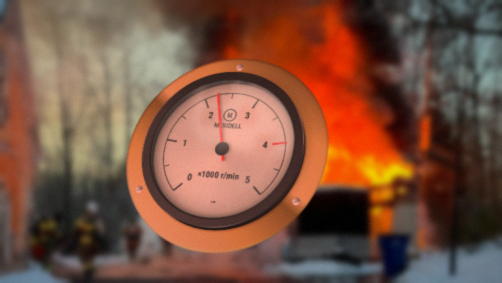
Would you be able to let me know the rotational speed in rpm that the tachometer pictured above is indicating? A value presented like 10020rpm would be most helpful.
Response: 2250rpm
